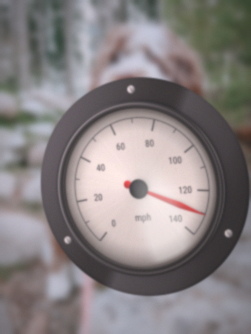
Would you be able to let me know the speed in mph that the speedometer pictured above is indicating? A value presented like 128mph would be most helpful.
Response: 130mph
